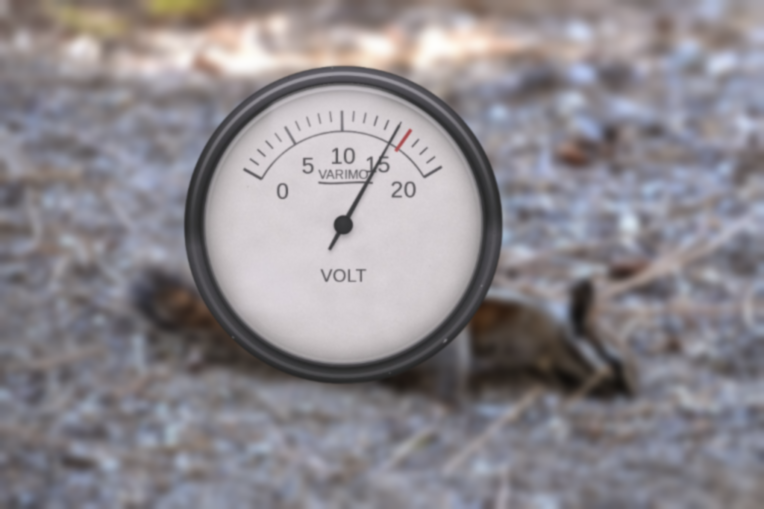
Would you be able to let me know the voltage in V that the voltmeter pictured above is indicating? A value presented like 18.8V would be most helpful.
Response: 15V
